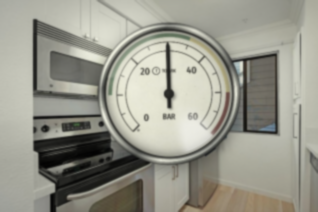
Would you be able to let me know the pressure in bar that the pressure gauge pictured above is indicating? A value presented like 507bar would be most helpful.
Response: 30bar
